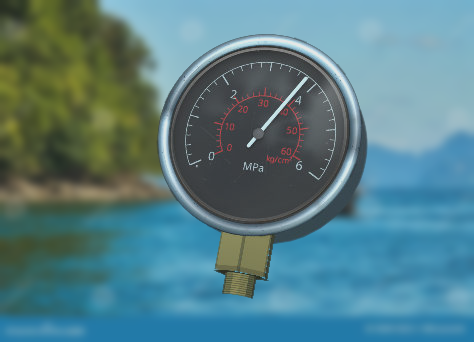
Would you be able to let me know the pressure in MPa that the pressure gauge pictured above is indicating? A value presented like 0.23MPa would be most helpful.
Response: 3.8MPa
